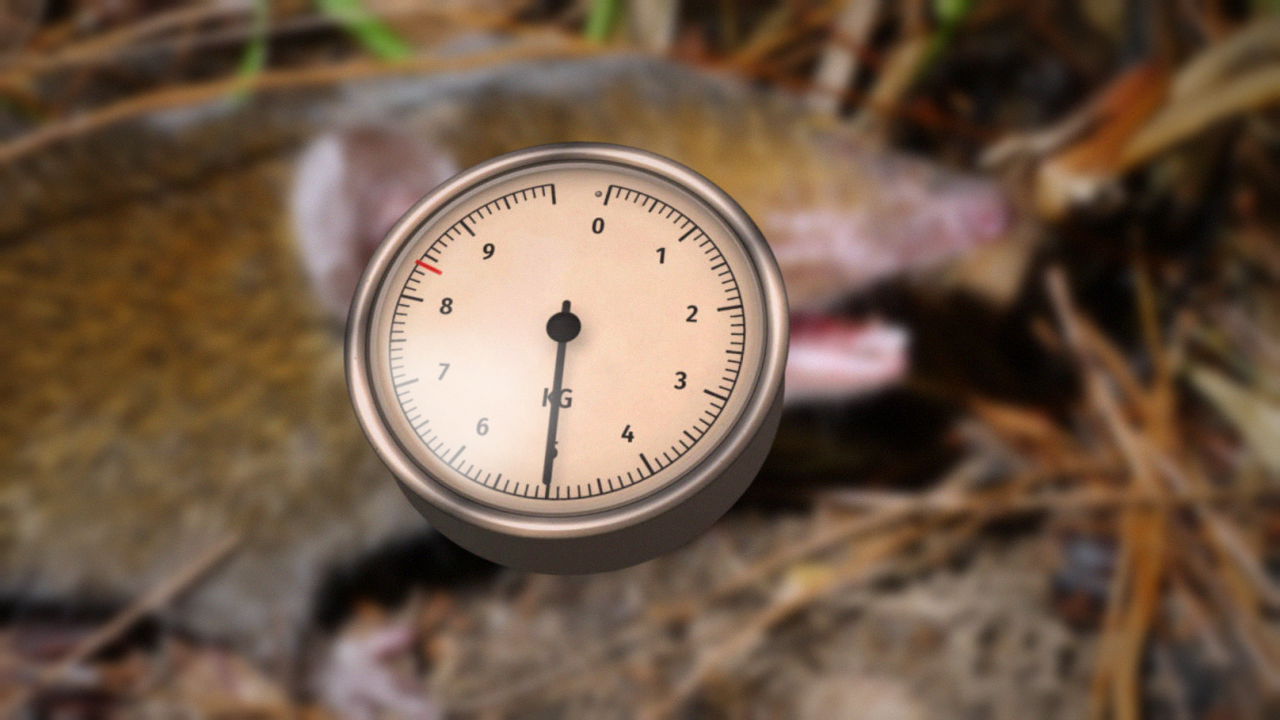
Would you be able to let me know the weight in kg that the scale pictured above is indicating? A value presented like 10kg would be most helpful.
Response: 5kg
